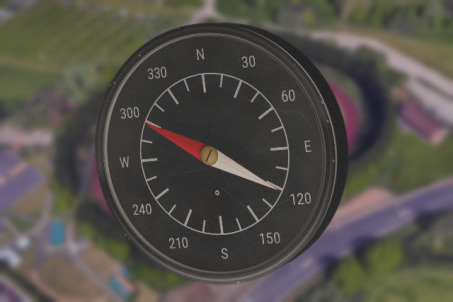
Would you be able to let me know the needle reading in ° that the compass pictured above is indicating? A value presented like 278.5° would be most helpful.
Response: 300°
